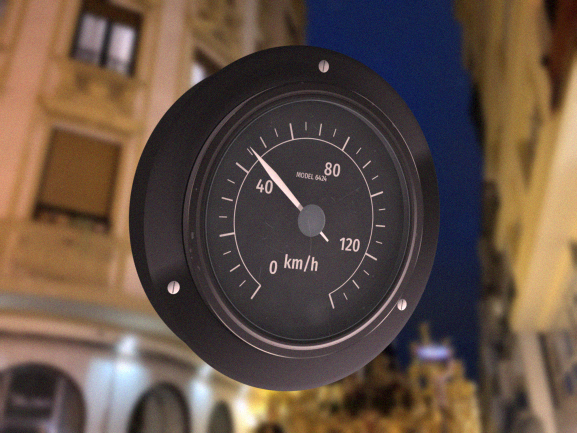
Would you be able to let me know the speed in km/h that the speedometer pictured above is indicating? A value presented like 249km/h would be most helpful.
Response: 45km/h
